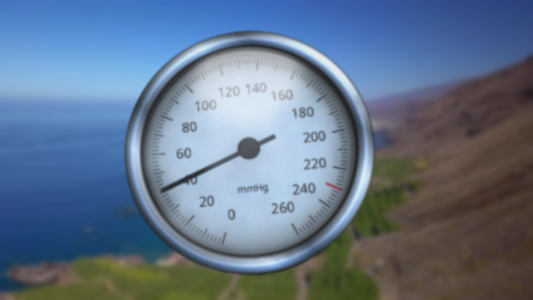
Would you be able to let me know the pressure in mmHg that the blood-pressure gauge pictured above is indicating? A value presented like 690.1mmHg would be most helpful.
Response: 40mmHg
